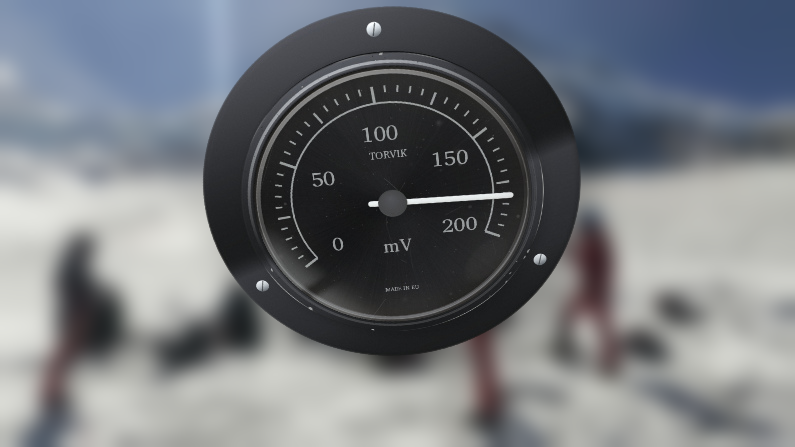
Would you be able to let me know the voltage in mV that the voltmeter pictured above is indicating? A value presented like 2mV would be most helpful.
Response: 180mV
